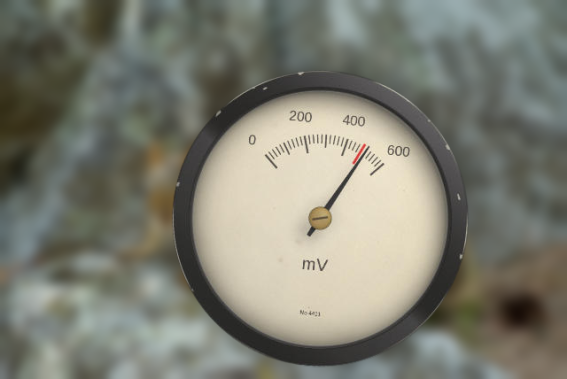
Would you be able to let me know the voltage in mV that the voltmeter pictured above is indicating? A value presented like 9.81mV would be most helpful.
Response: 500mV
